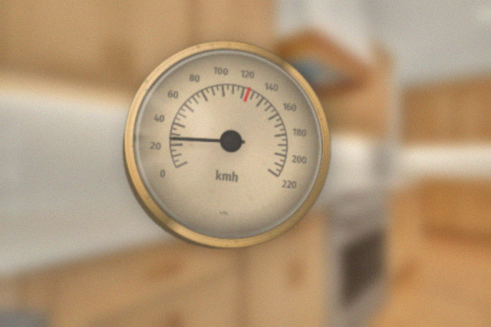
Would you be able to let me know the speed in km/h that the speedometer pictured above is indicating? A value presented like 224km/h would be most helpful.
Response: 25km/h
